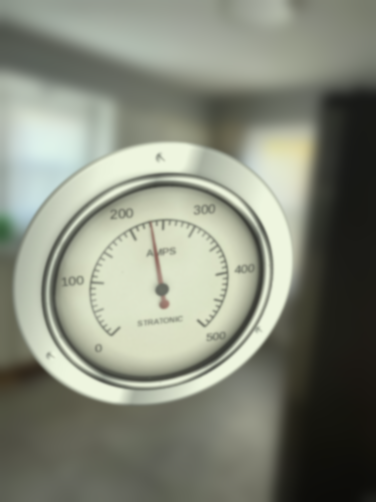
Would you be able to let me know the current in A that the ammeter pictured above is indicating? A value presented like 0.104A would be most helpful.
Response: 230A
